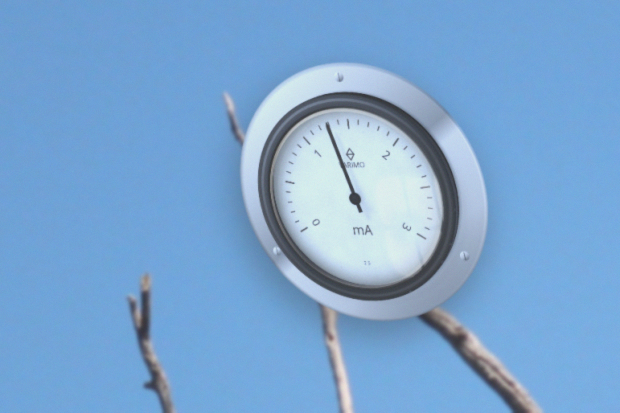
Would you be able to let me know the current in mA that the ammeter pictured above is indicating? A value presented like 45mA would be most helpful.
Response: 1.3mA
